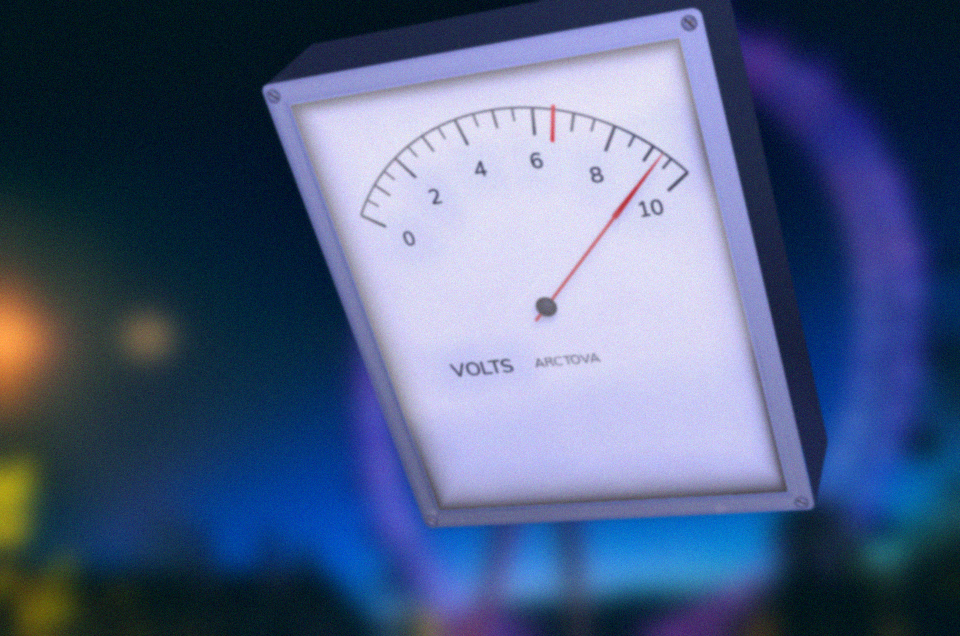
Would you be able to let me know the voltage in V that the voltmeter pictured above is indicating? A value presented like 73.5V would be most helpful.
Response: 9.25V
